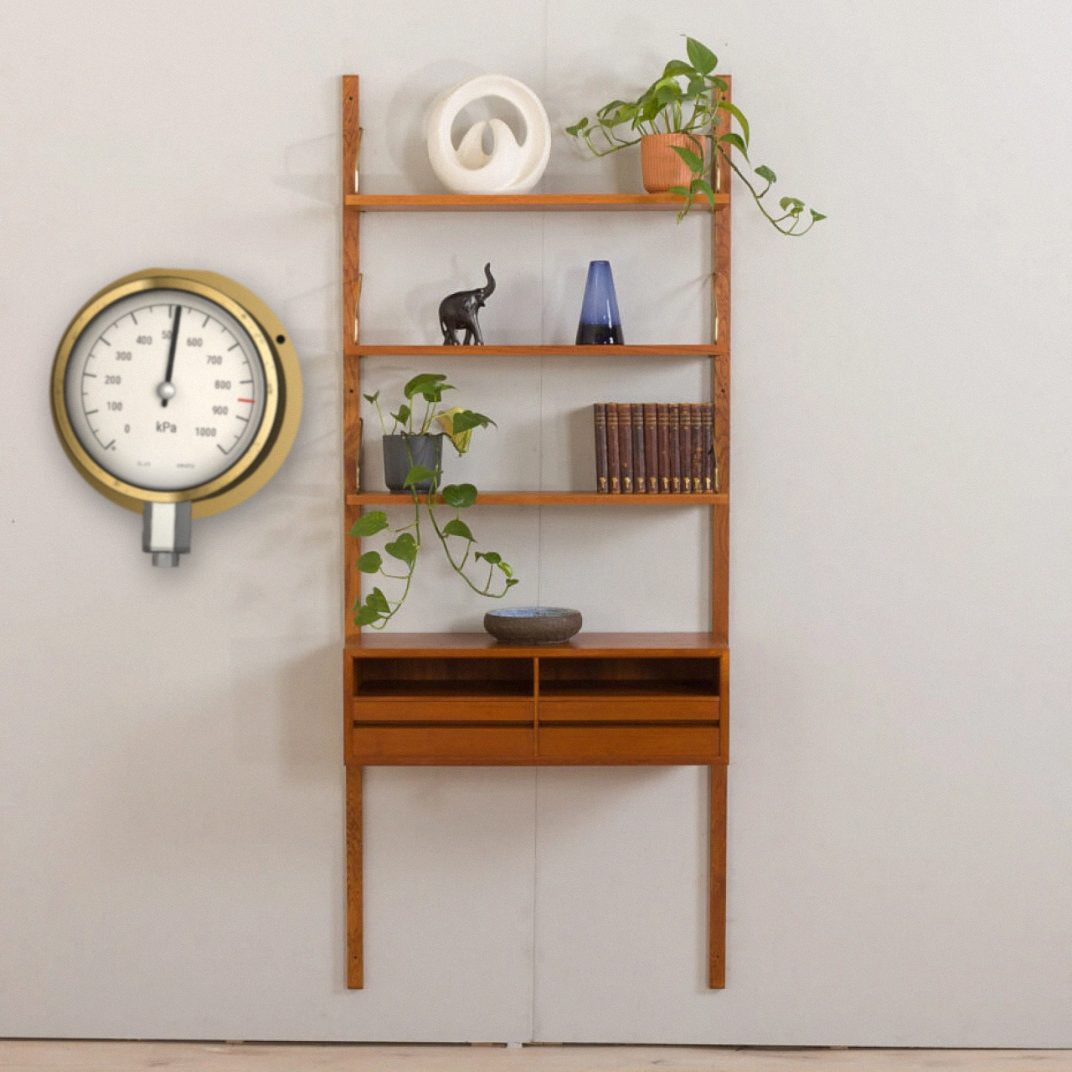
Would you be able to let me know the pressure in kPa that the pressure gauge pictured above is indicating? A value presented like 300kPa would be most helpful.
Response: 525kPa
